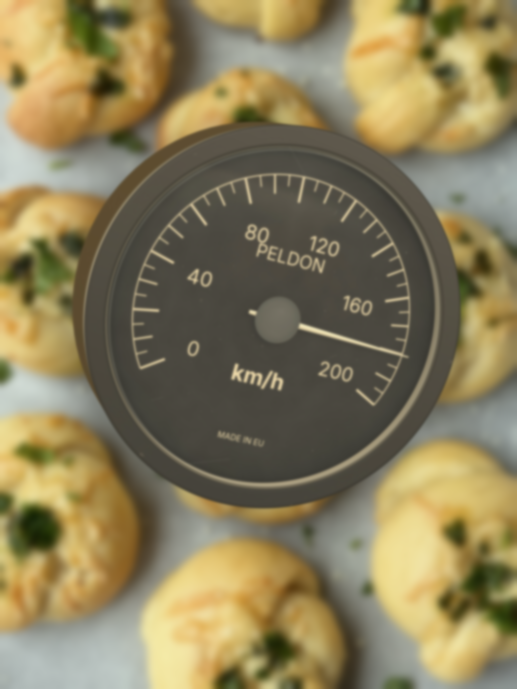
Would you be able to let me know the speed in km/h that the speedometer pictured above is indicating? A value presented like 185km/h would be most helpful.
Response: 180km/h
